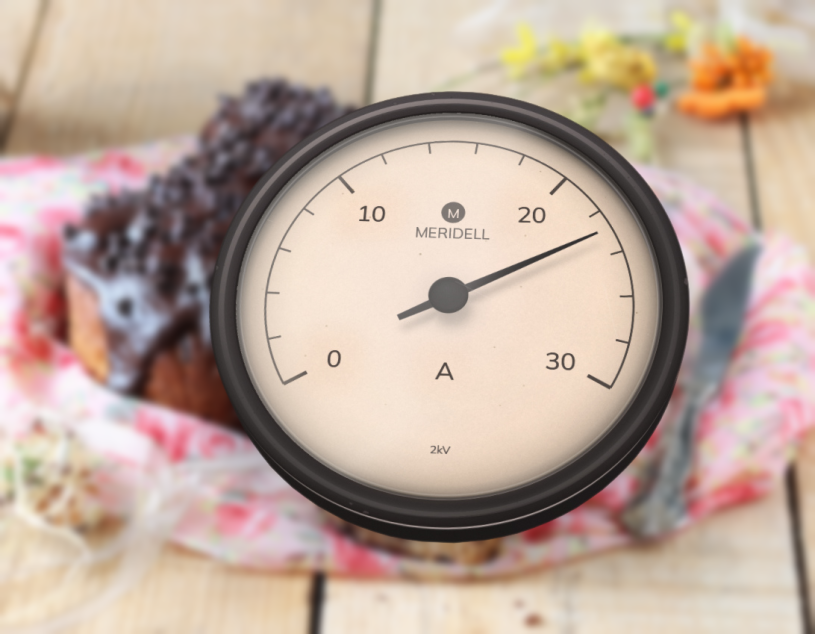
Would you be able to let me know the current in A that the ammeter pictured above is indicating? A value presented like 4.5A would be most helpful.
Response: 23A
